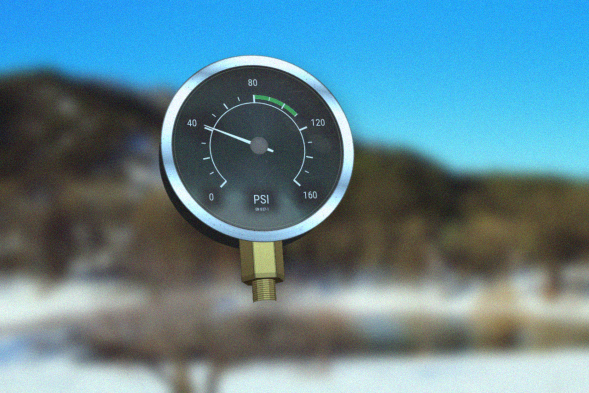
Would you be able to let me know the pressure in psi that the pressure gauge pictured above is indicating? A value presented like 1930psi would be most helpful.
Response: 40psi
